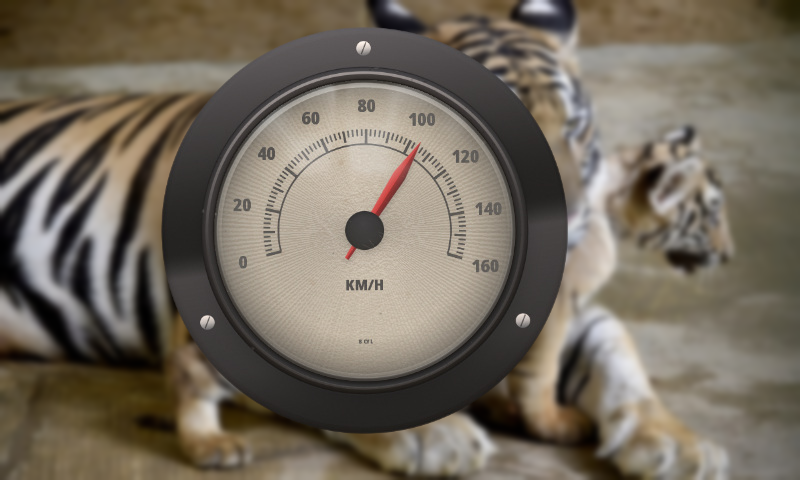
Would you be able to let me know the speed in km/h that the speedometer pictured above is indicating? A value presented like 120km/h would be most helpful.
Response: 104km/h
